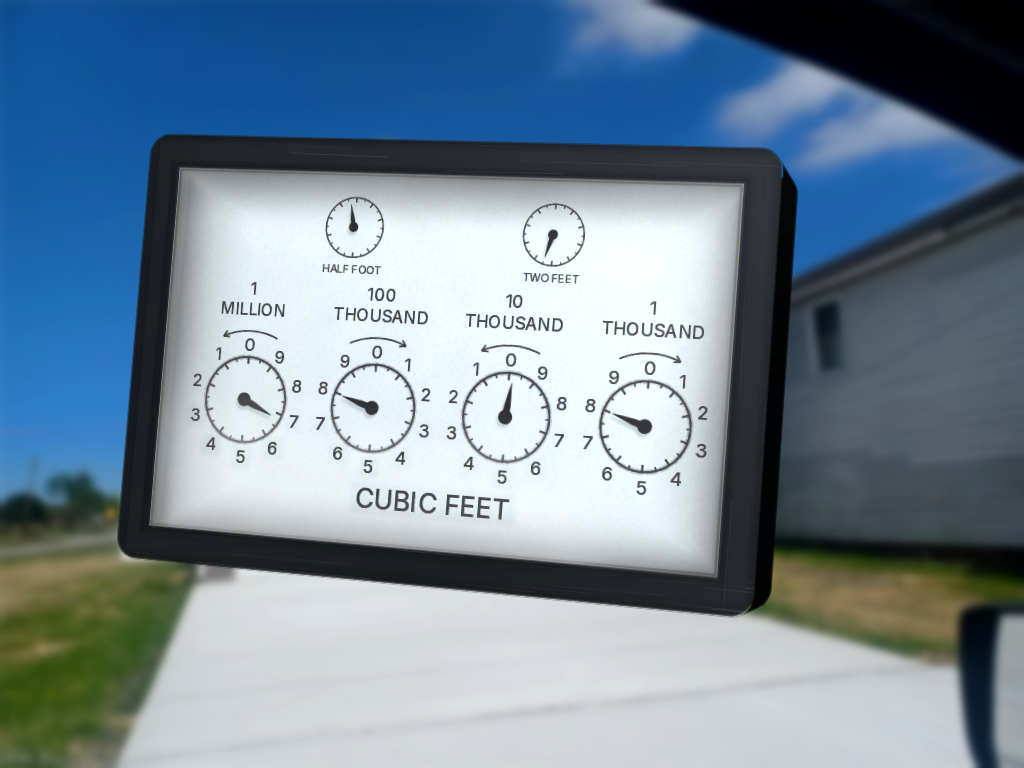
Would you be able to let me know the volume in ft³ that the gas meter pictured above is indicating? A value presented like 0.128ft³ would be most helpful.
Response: 679800ft³
